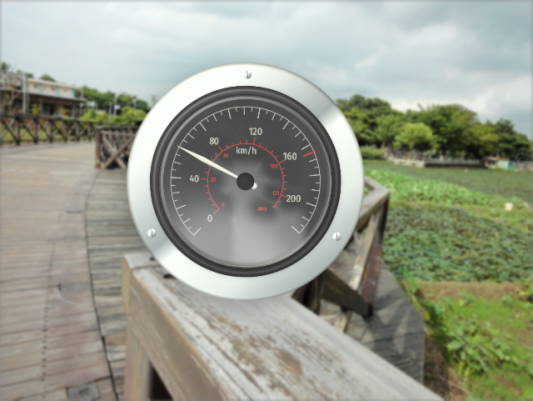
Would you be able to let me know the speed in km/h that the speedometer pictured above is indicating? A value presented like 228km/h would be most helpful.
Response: 60km/h
